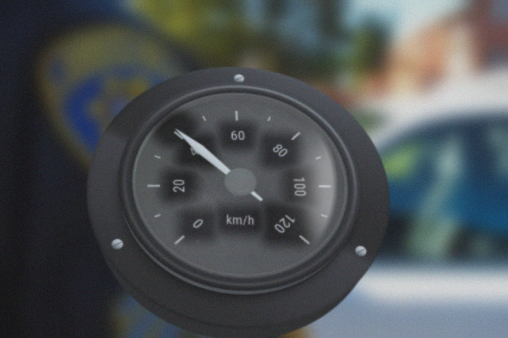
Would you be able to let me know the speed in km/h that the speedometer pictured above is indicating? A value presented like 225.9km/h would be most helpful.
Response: 40km/h
